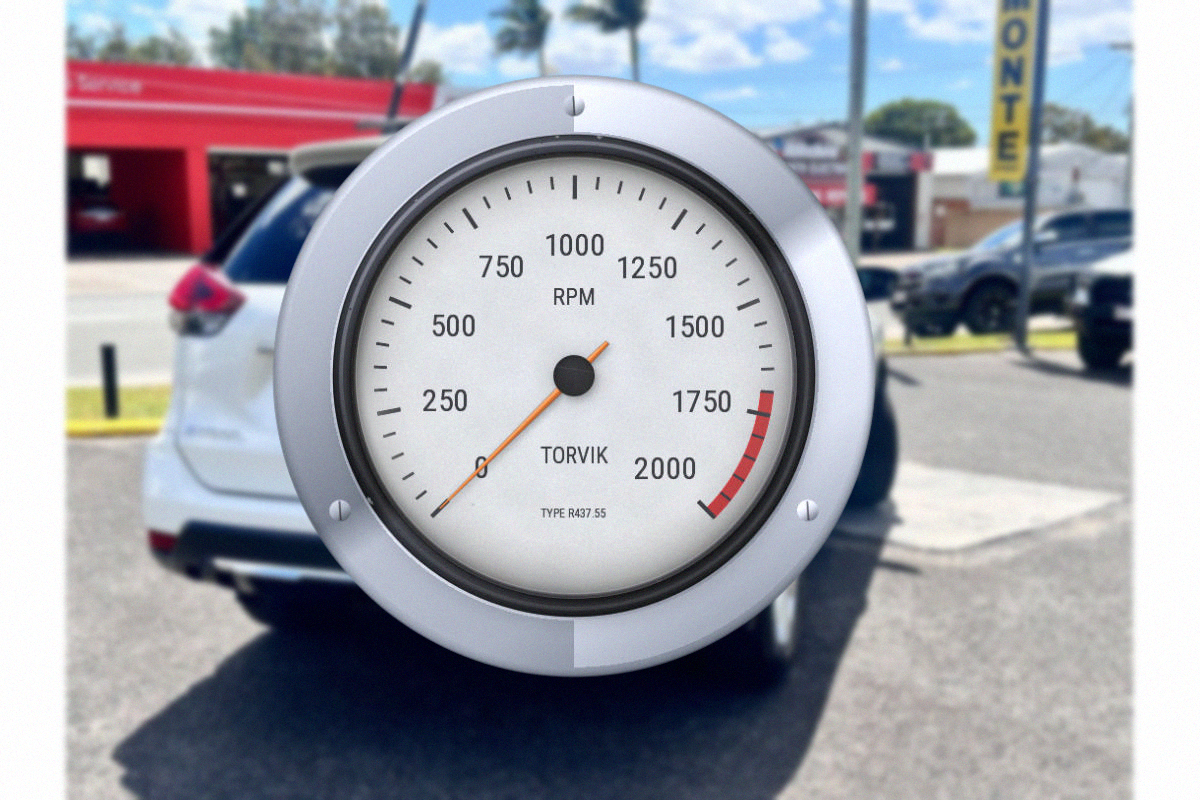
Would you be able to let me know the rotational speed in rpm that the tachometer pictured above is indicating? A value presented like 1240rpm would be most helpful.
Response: 0rpm
